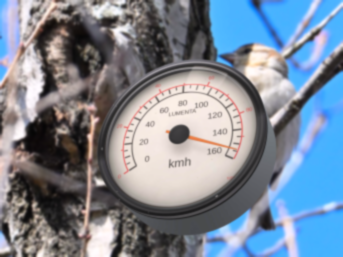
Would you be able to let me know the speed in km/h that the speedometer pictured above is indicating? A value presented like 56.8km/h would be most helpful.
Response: 155km/h
